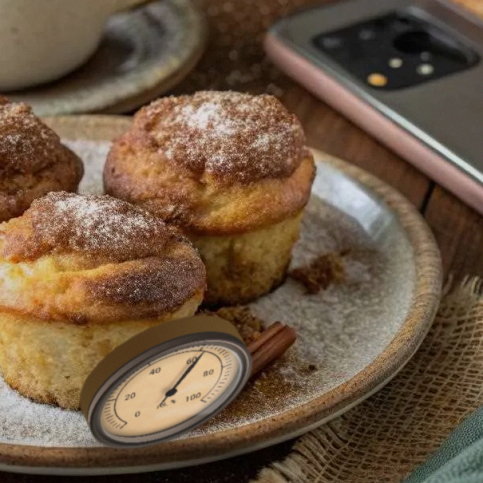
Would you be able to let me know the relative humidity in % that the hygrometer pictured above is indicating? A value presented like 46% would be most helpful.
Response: 60%
